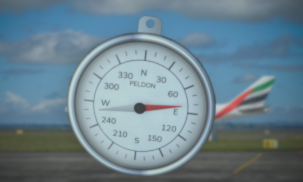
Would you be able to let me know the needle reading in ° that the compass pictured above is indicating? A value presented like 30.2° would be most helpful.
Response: 80°
